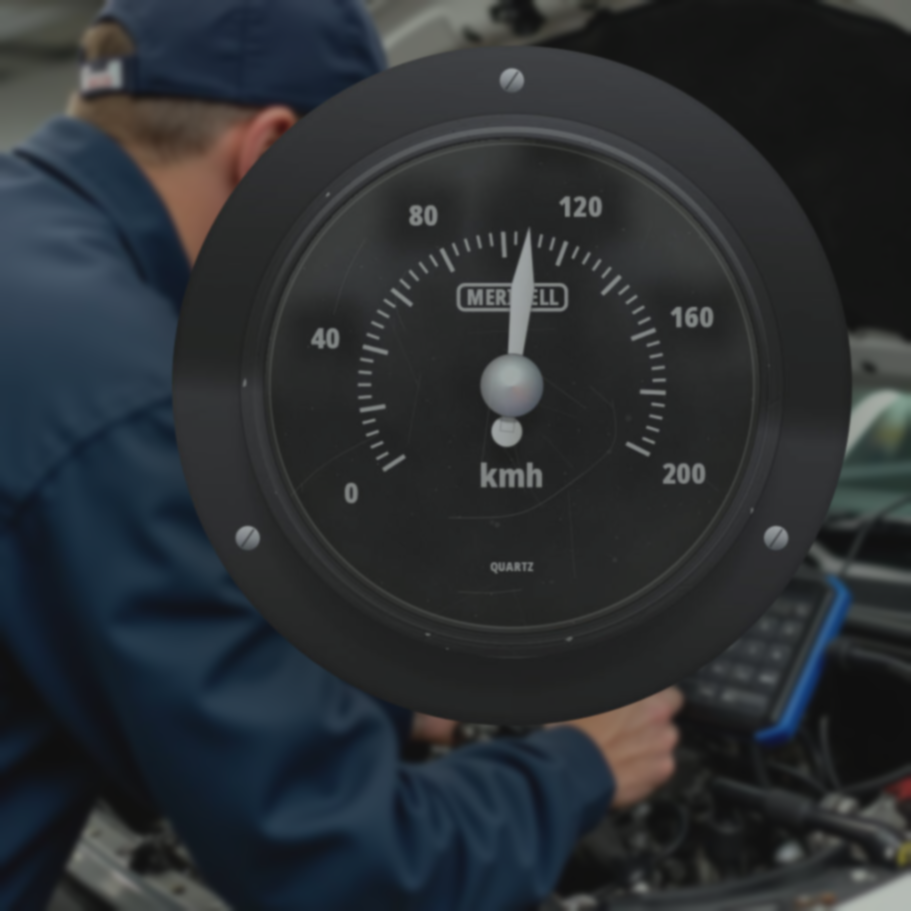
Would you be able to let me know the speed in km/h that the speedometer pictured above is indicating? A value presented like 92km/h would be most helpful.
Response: 108km/h
